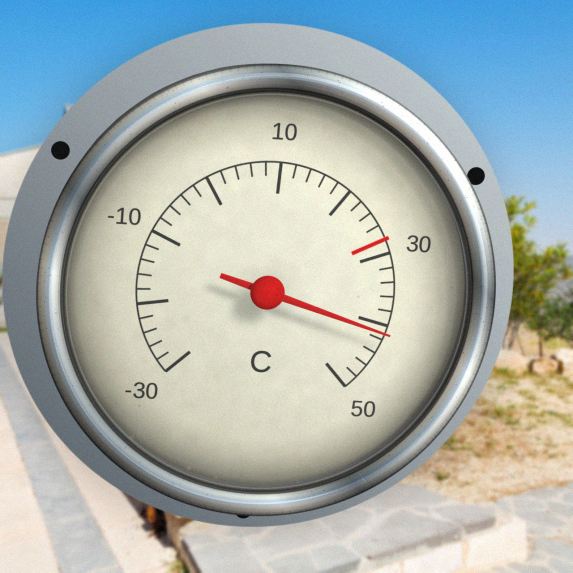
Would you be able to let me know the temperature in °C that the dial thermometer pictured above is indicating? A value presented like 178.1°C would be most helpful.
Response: 41°C
